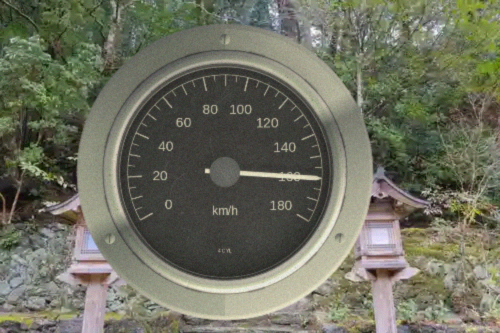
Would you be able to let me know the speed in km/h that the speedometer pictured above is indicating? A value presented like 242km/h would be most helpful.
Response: 160km/h
